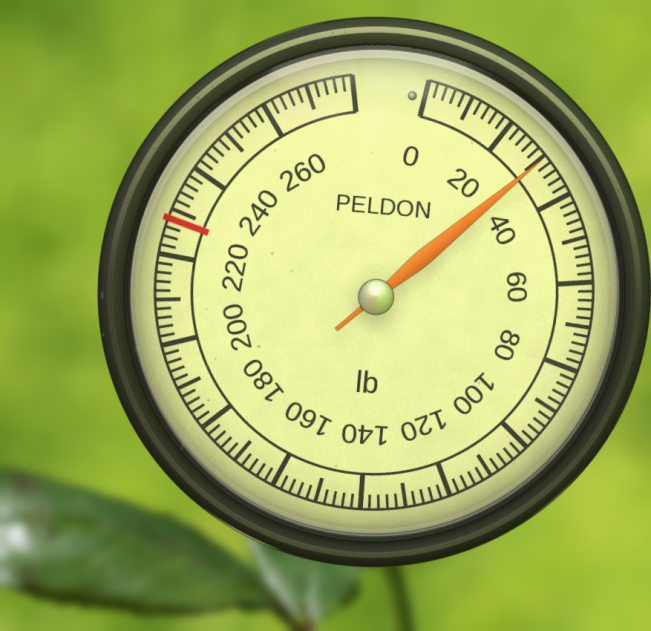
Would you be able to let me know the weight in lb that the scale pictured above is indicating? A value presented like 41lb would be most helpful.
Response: 30lb
